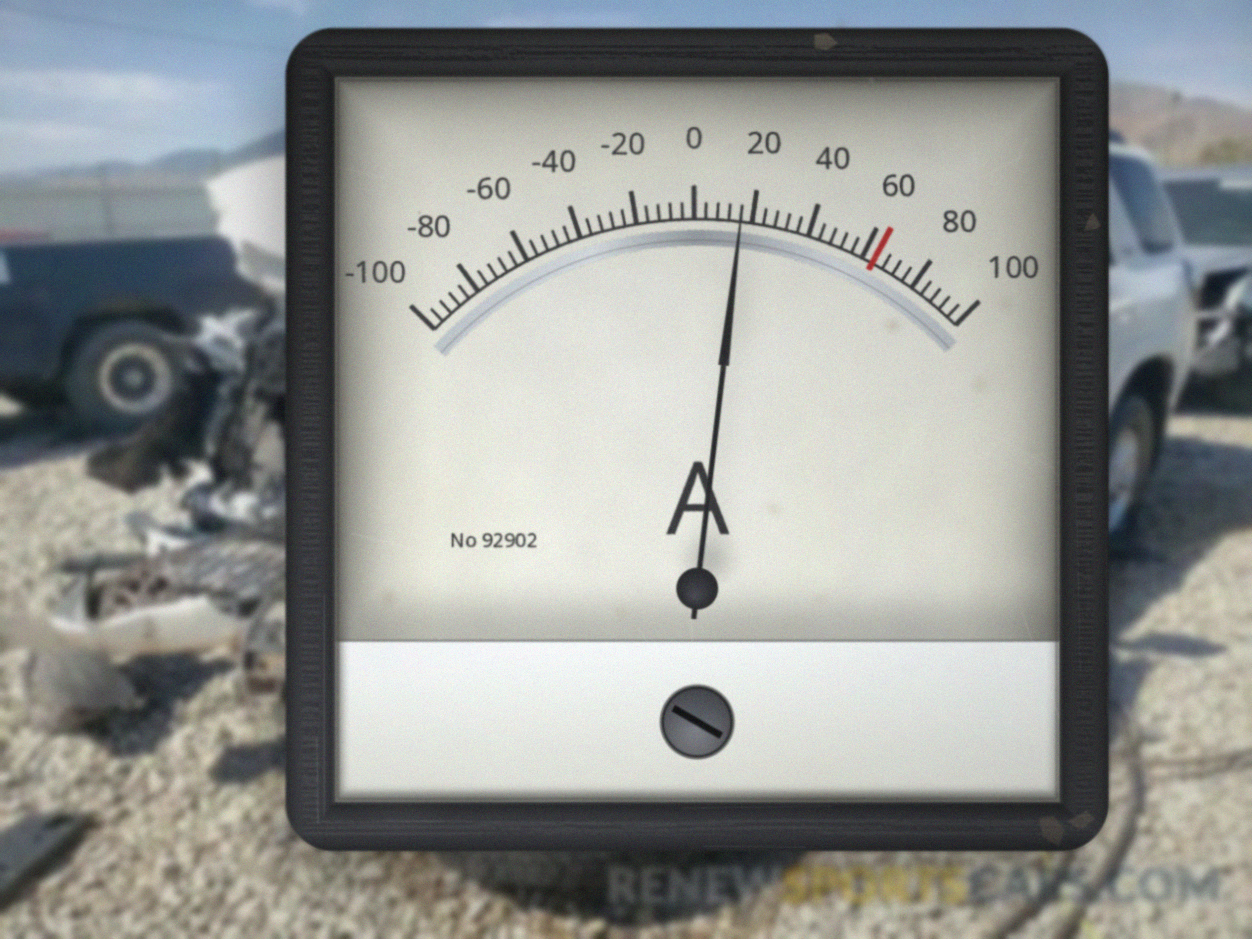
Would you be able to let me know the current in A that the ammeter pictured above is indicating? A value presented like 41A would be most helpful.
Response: 16A
